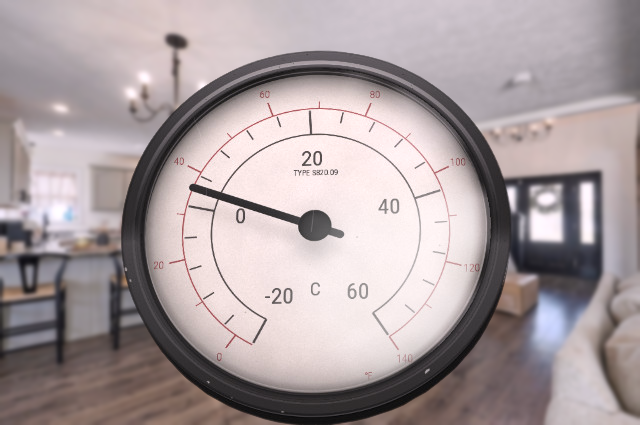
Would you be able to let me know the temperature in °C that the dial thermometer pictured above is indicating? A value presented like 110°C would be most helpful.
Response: 2°C
